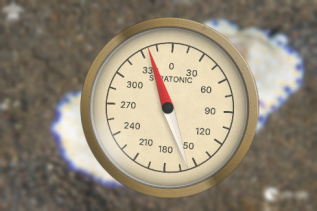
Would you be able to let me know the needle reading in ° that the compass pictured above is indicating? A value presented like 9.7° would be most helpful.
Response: 337.5°
